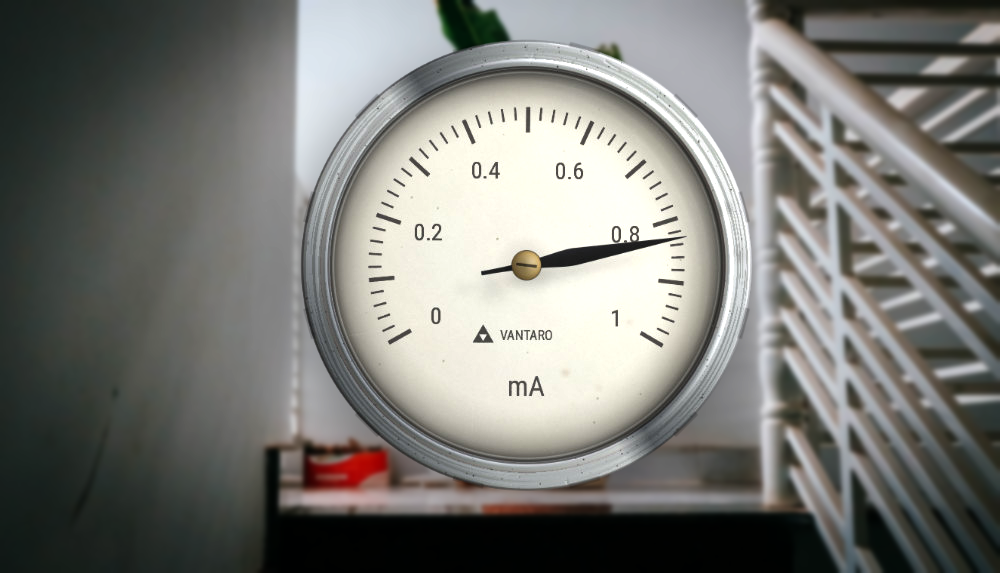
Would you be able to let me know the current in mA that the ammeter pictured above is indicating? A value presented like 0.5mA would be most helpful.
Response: 0.83mA
